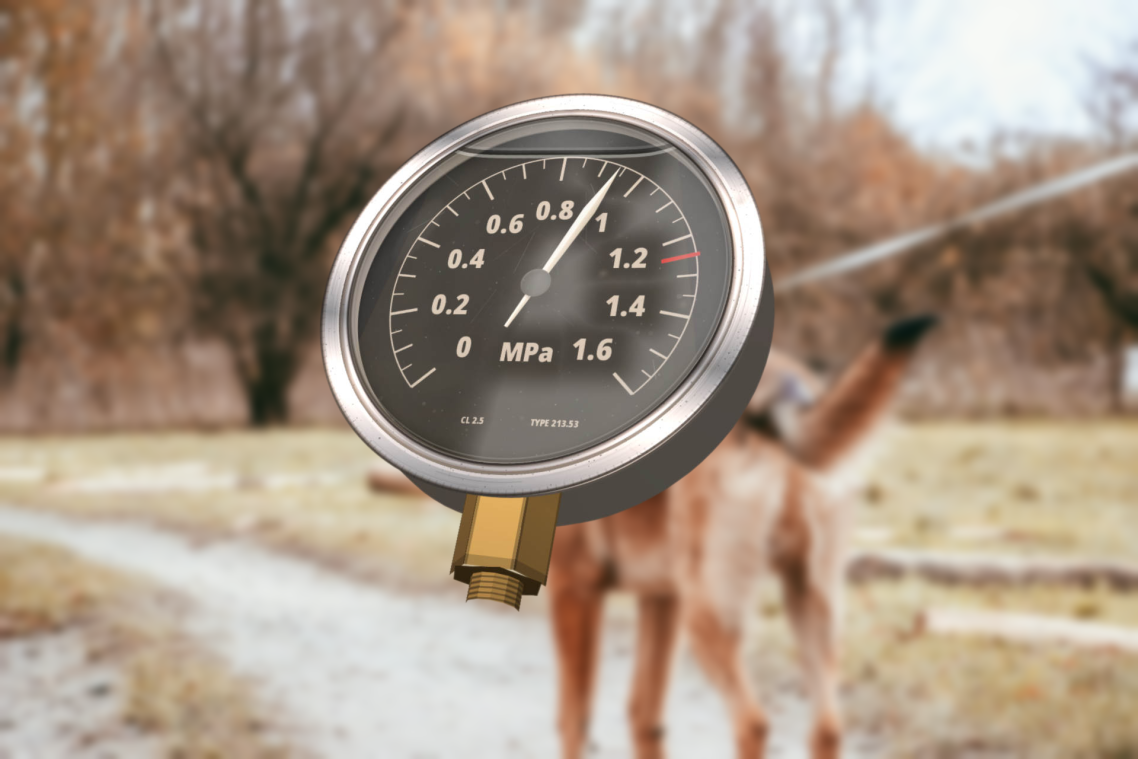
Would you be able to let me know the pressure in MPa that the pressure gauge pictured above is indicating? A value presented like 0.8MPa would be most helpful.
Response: 0.95MPa
